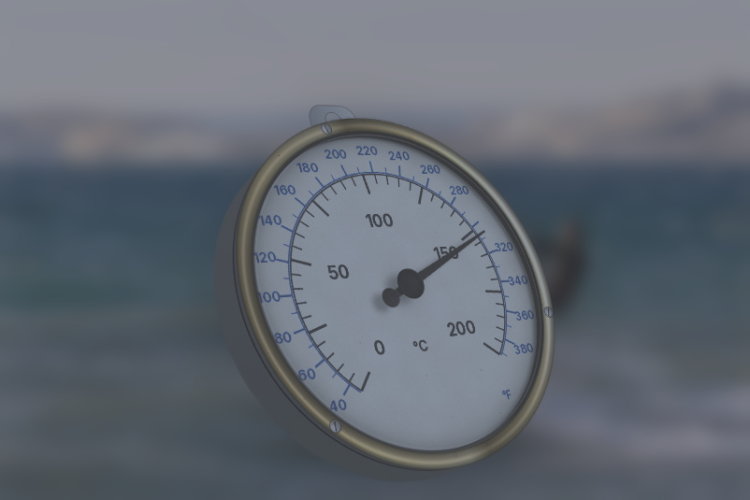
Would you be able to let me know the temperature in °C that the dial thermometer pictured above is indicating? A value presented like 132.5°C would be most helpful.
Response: 152.5°C
